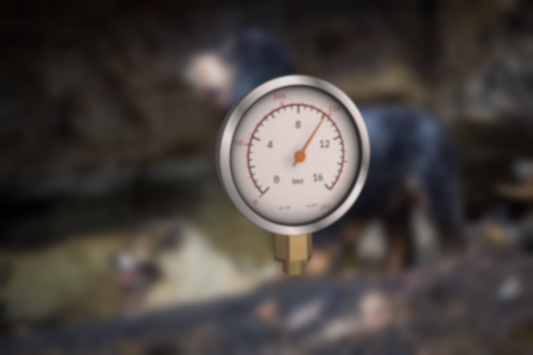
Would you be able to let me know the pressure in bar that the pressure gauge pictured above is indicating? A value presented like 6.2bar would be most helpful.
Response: 10bar
